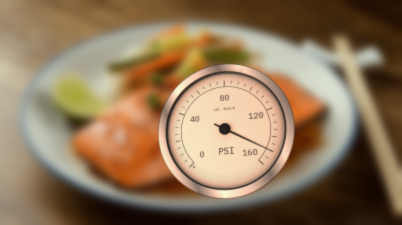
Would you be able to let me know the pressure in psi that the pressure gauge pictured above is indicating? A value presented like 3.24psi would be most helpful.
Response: 150psi
